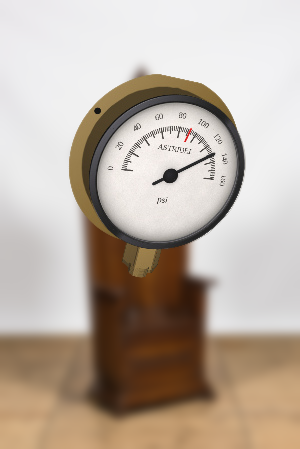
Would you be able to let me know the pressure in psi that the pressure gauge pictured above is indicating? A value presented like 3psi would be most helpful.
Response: 130psi
